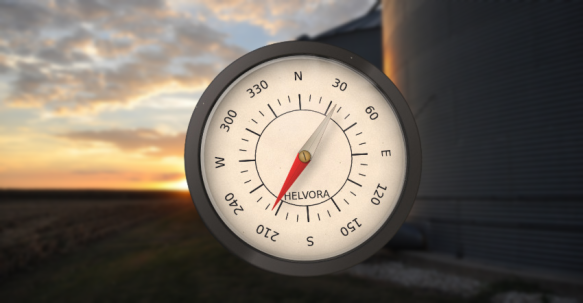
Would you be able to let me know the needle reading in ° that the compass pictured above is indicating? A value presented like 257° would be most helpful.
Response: 215°
